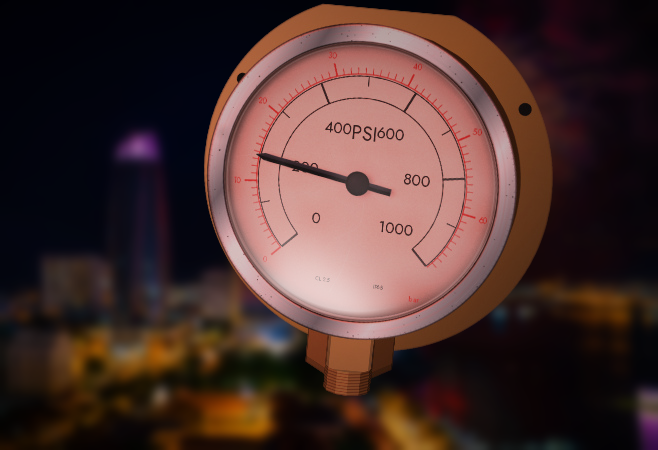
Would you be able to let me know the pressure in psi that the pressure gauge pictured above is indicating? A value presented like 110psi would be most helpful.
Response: 200psi
